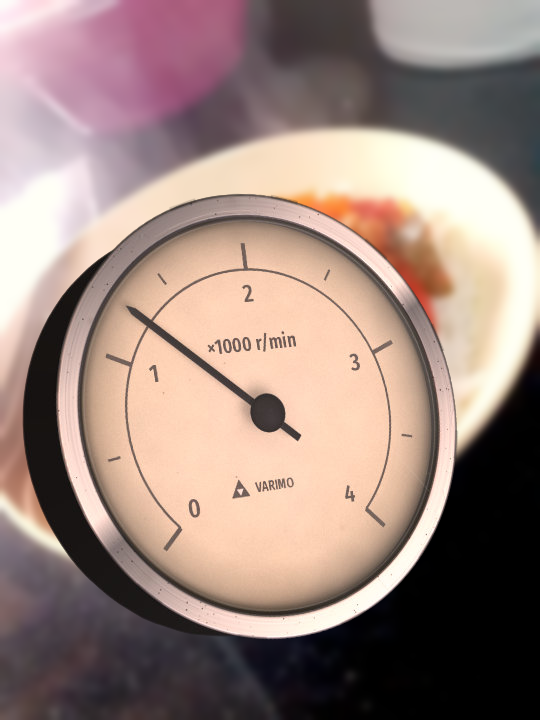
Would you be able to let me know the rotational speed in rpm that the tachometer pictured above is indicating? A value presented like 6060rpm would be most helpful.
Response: 1250rpm
